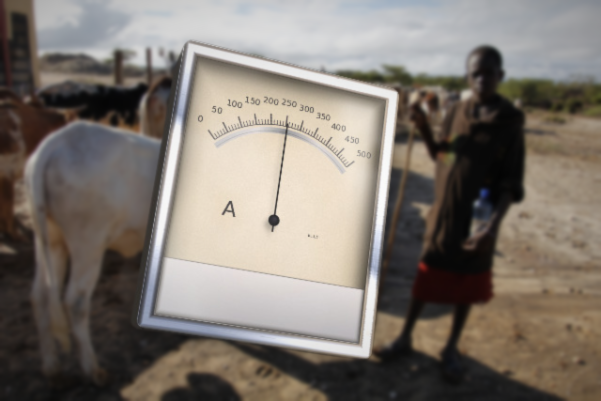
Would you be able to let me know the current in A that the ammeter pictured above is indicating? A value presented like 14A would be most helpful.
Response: 250A
